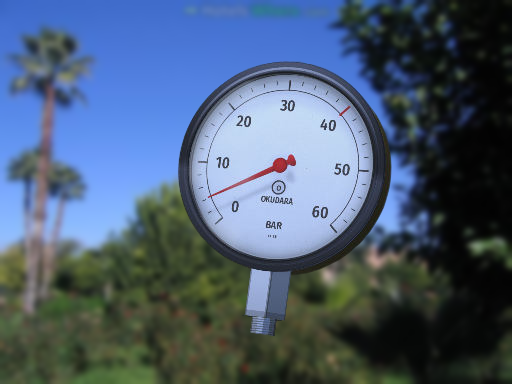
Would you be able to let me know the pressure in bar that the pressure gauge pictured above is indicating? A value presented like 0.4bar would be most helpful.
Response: 4bar
